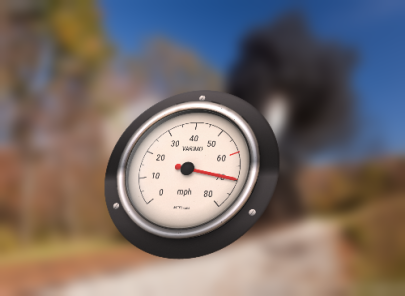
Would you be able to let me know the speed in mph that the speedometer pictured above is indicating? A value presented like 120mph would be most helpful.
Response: 70mph
